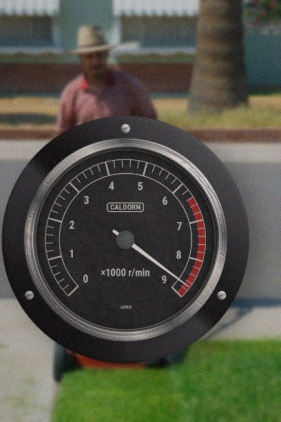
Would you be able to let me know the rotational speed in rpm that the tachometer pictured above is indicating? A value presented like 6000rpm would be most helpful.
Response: 8700rpm
